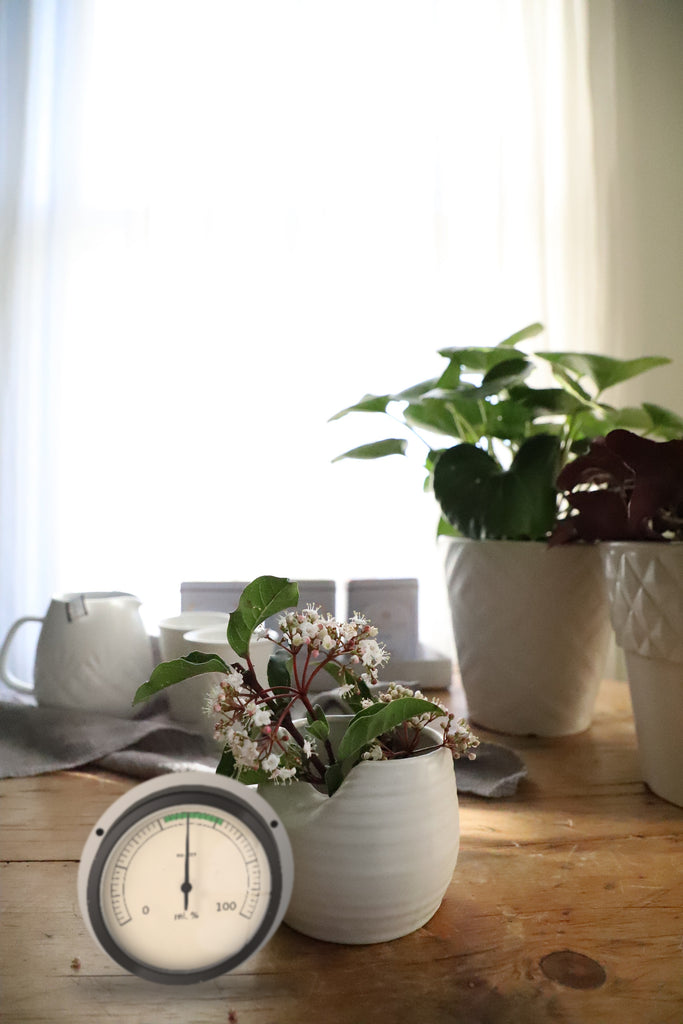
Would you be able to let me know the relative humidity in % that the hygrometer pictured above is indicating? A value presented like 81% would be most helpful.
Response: 50%
